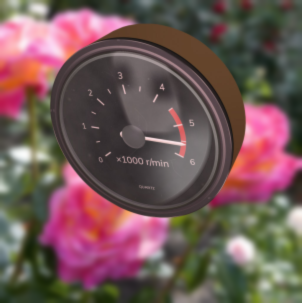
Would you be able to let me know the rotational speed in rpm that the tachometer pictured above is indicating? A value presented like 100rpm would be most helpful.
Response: 5500rpm
